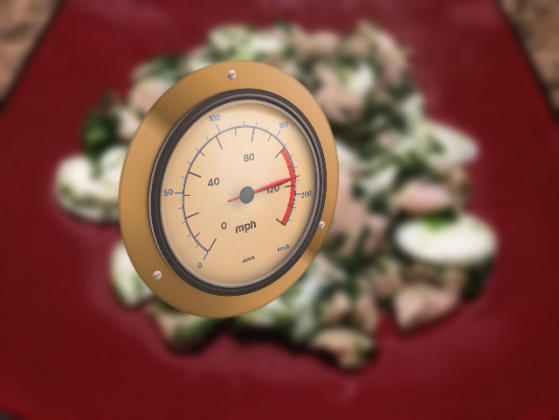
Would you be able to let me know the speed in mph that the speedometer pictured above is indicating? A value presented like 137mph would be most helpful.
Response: 115mph
